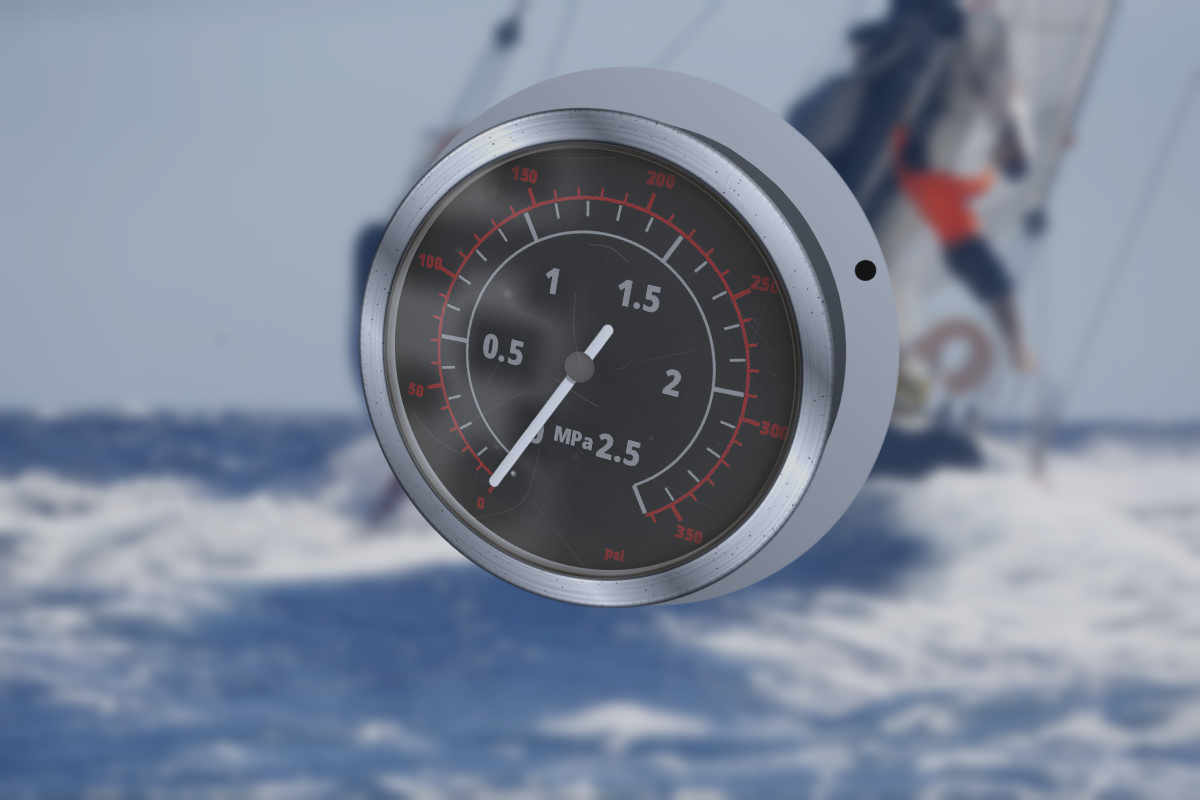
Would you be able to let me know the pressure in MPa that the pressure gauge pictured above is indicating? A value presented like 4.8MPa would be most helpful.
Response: 0MPa
